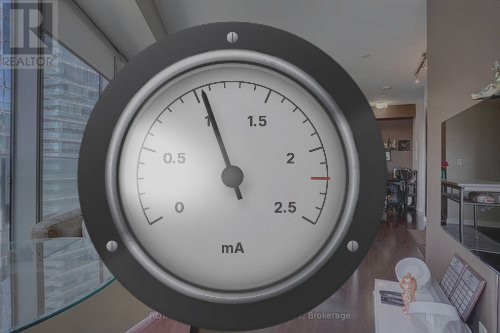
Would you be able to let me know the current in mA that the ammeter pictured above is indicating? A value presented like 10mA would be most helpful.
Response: 1.05mA
